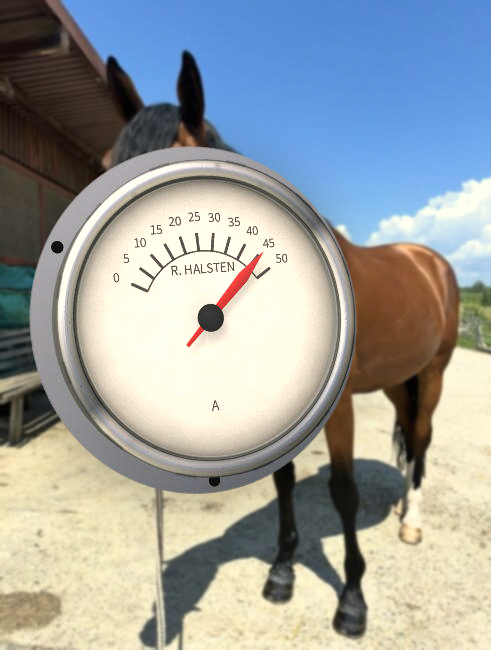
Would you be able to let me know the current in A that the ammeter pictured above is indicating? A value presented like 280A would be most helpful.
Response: 45A
